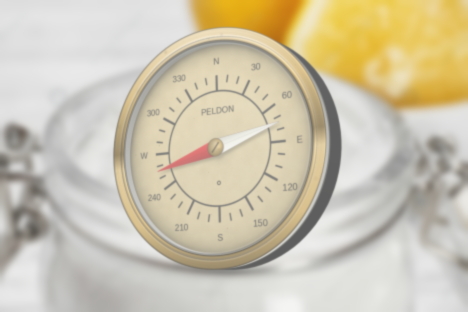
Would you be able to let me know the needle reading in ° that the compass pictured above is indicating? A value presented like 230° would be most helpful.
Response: 255°
